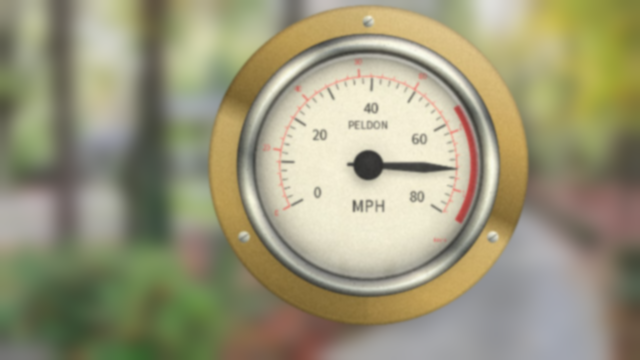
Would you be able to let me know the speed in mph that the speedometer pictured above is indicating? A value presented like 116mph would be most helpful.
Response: 70mph
